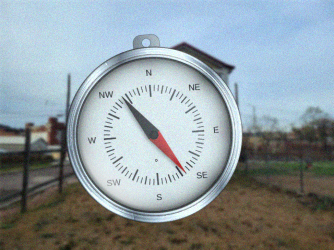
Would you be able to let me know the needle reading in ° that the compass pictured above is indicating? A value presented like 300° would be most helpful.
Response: 145°
